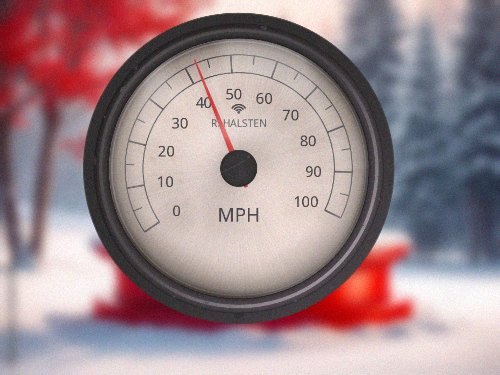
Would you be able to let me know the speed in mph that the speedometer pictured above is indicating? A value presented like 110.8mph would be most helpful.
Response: 42.5mph
